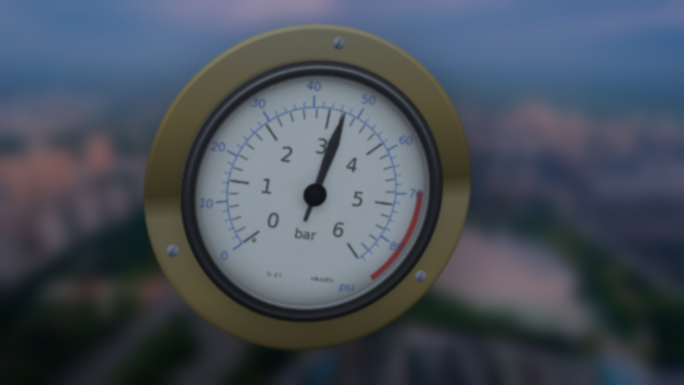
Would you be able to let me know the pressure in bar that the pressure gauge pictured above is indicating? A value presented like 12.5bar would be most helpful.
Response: 3.2bar
